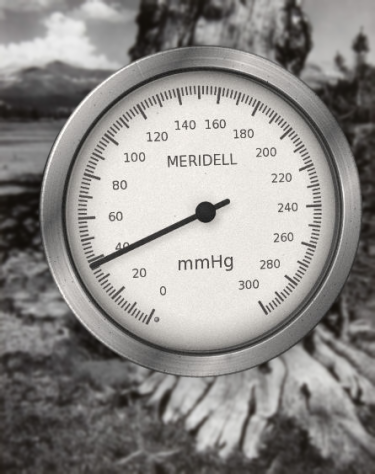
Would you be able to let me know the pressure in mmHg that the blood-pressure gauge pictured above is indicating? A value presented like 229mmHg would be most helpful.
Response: 38mmHg
